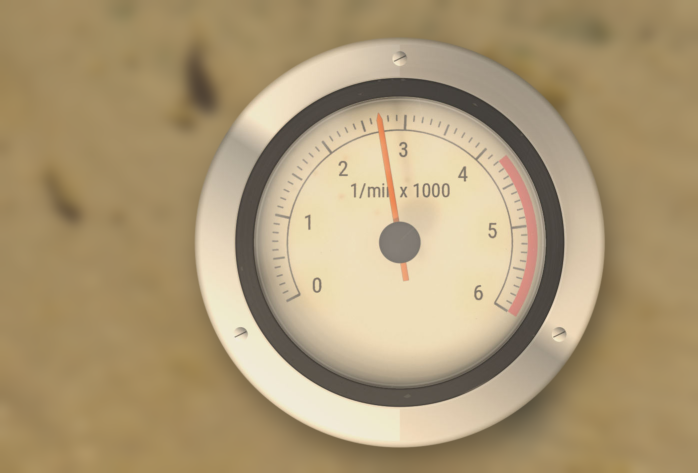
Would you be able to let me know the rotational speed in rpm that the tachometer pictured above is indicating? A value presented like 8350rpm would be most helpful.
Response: 2700rpm
